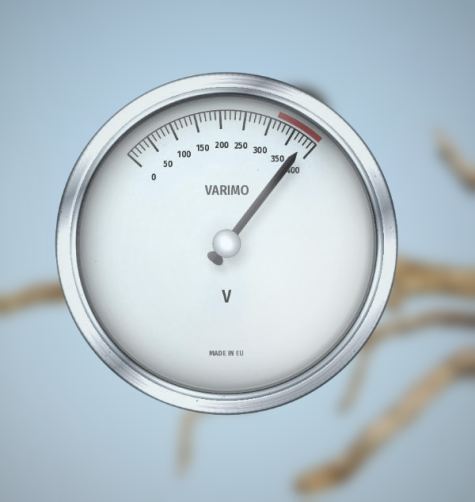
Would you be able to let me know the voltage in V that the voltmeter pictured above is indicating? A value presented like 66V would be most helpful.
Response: 380V
